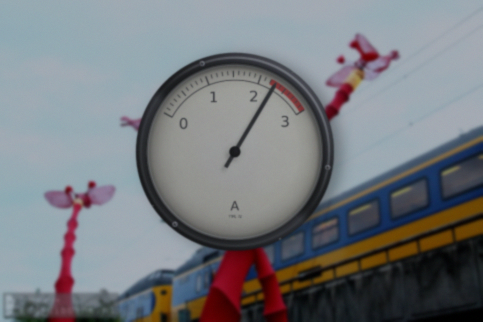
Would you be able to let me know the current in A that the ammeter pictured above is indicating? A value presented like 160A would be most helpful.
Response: 2.3A
